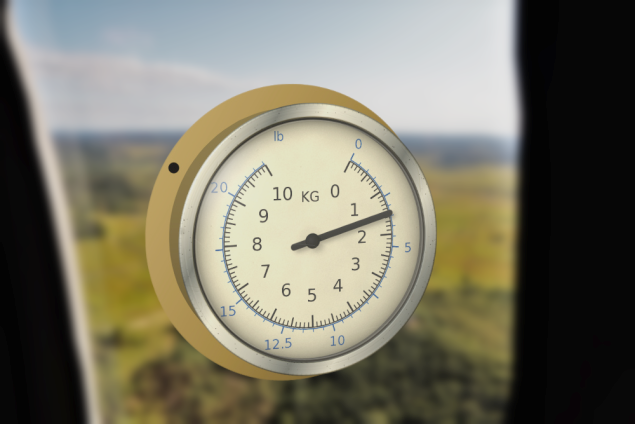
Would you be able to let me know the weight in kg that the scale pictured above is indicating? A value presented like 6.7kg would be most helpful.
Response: 1.5kg
